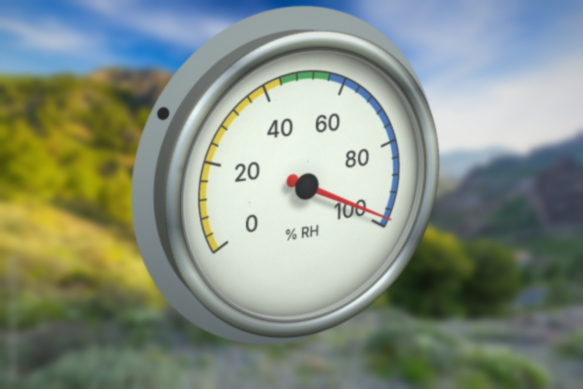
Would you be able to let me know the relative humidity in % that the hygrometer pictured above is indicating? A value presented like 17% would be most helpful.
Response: 98%
